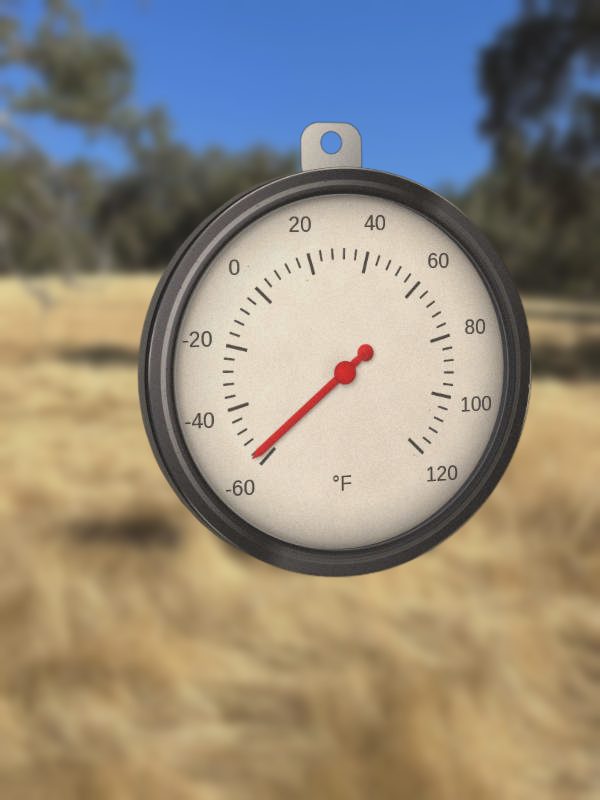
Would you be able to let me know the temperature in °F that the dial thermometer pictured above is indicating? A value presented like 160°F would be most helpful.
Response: -56°F
